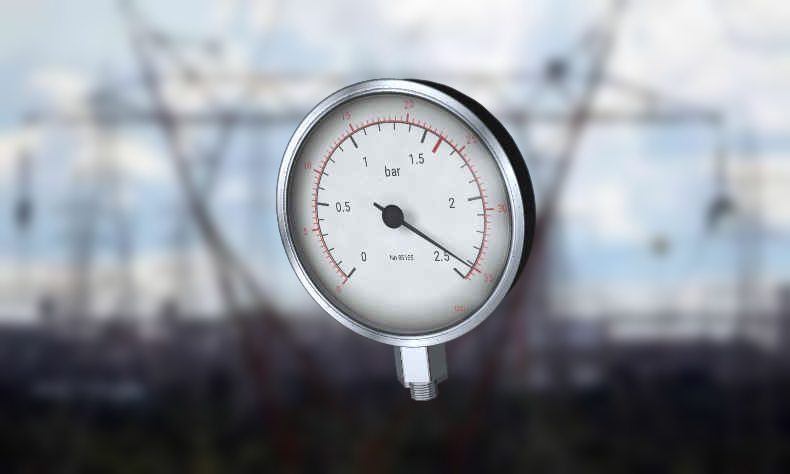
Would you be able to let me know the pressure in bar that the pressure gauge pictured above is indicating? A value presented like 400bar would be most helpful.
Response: 2.4bar
